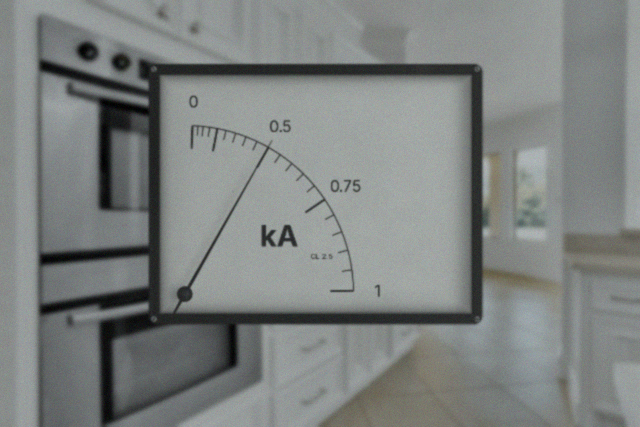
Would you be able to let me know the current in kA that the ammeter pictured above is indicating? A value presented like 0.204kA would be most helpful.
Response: 0.5kA
